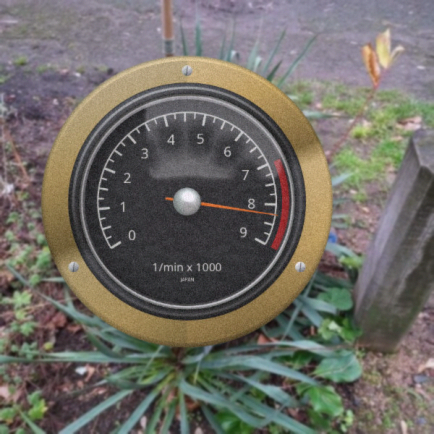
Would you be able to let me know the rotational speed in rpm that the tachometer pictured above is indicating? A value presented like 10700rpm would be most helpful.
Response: 8250rpm
